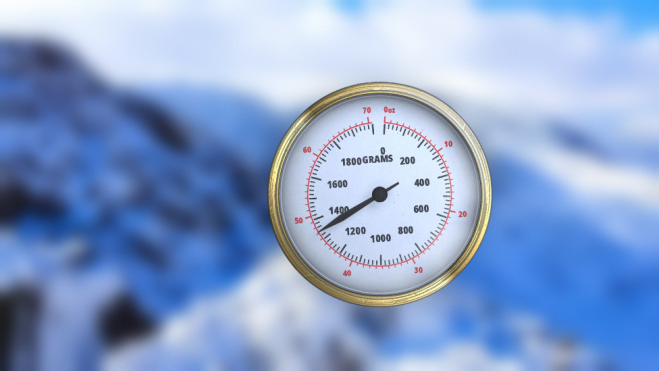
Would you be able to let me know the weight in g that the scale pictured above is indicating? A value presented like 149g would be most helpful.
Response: 1340g
